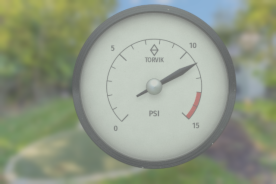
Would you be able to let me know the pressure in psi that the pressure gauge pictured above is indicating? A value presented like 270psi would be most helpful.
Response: 11psi
